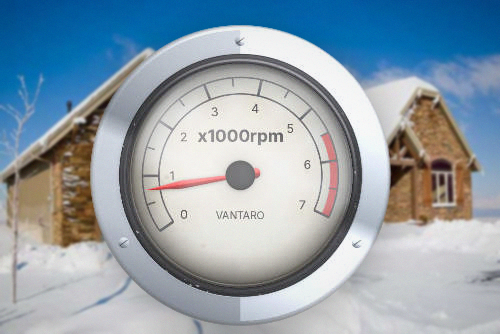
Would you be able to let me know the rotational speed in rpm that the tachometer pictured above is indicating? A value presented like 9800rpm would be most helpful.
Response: 750rpm
